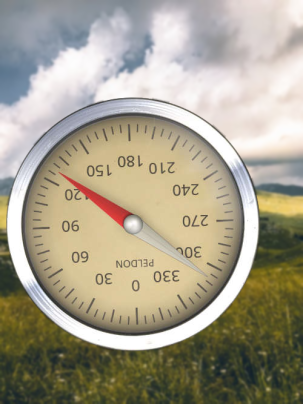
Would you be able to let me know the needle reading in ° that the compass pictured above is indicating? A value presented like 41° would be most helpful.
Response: 127.5°
